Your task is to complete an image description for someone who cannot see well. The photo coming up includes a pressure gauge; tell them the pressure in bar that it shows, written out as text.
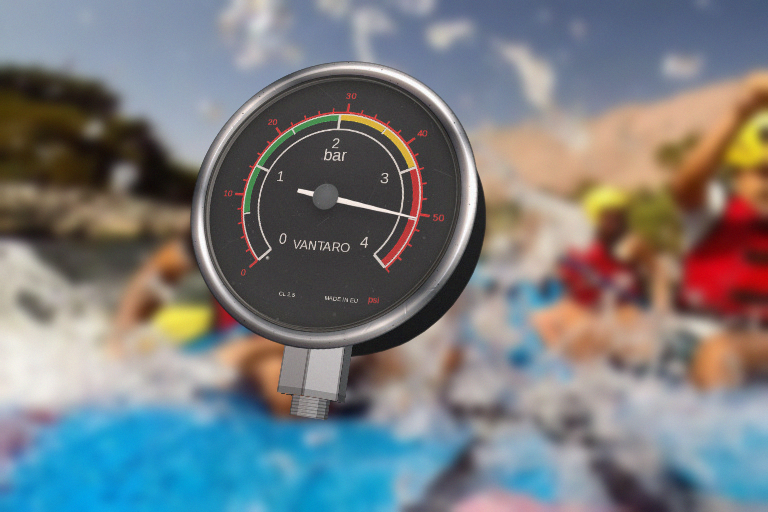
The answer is 3.5 bar
